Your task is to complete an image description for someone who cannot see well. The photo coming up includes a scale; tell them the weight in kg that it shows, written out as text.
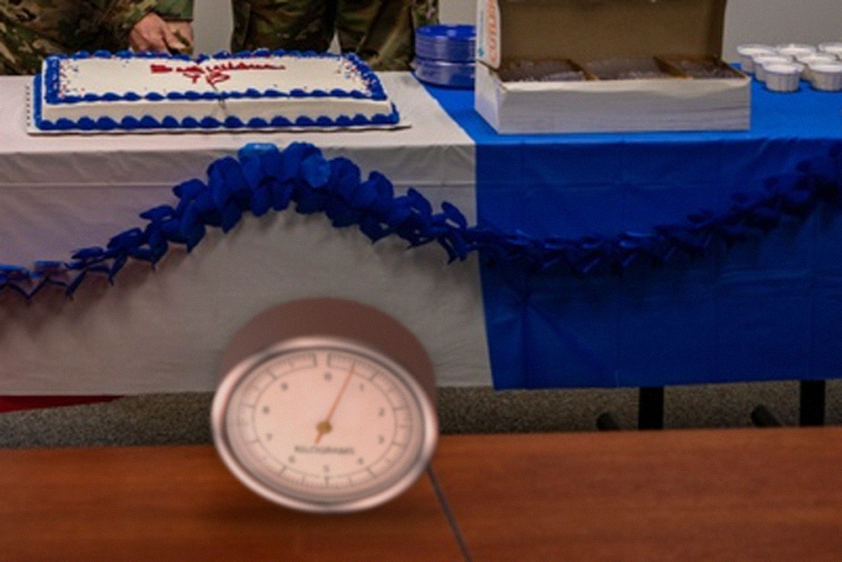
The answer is 0.5 kg
